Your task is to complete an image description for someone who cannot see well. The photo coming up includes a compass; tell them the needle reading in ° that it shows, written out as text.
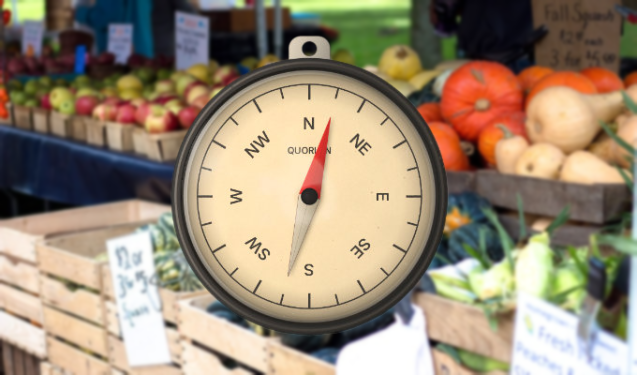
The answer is 15 °
